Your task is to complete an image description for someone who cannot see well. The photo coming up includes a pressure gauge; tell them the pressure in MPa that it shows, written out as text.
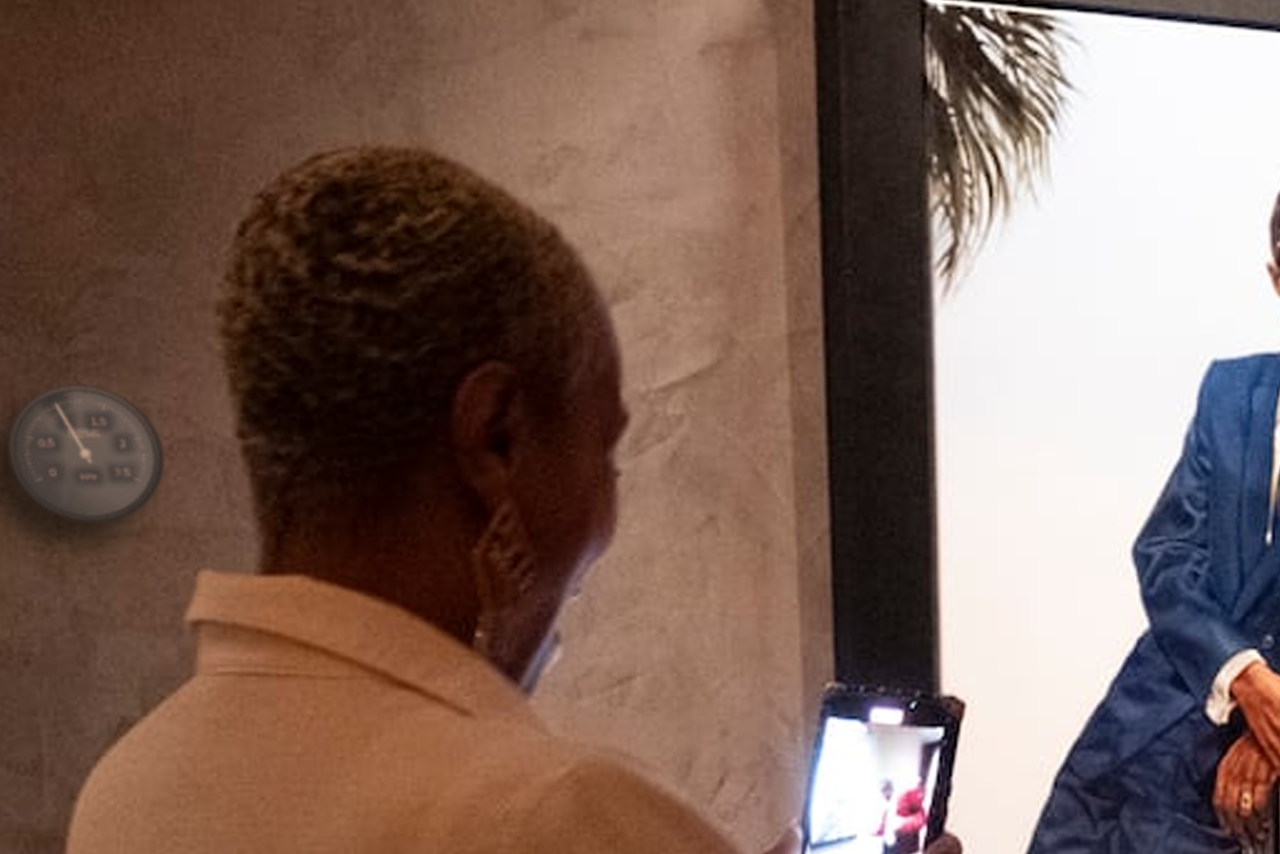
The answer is 1 MPa
